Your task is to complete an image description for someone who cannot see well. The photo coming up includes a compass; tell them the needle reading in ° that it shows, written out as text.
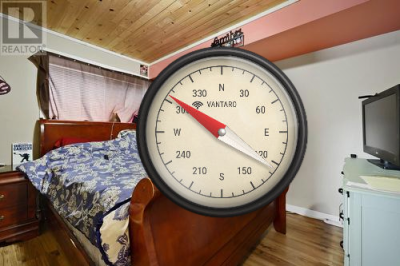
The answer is 305 °
